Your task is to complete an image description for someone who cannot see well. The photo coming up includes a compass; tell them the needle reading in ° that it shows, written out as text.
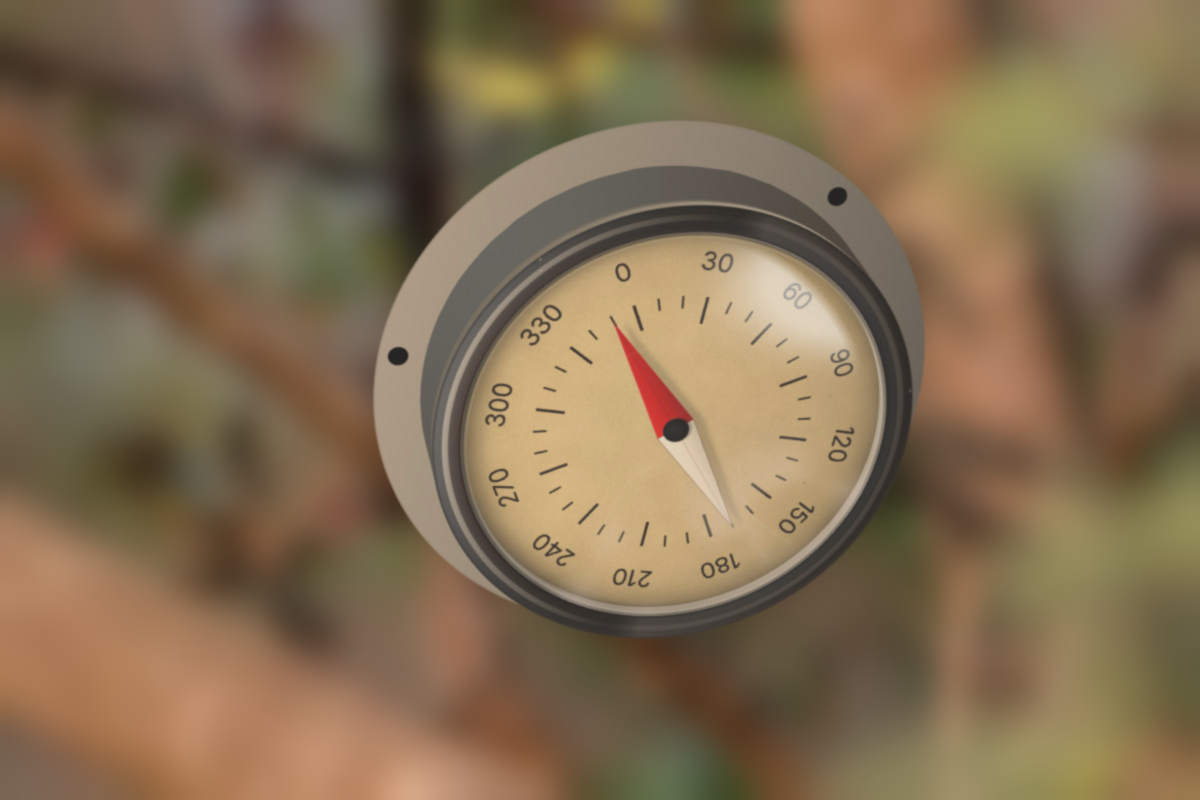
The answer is 350 °
